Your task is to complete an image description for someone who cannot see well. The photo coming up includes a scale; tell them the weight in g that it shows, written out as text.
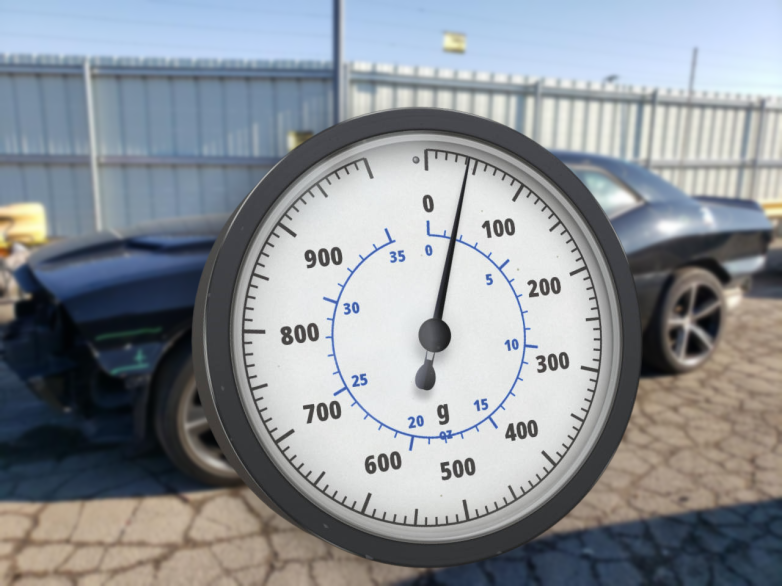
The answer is 40 g
